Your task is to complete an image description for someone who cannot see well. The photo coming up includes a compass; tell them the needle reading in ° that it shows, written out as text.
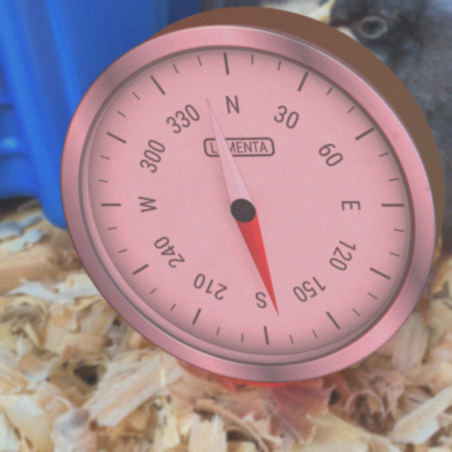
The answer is 170 °
